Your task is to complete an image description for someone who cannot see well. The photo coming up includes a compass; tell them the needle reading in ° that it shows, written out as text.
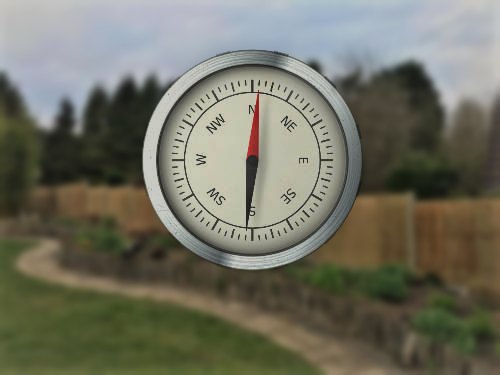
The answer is 5 °
